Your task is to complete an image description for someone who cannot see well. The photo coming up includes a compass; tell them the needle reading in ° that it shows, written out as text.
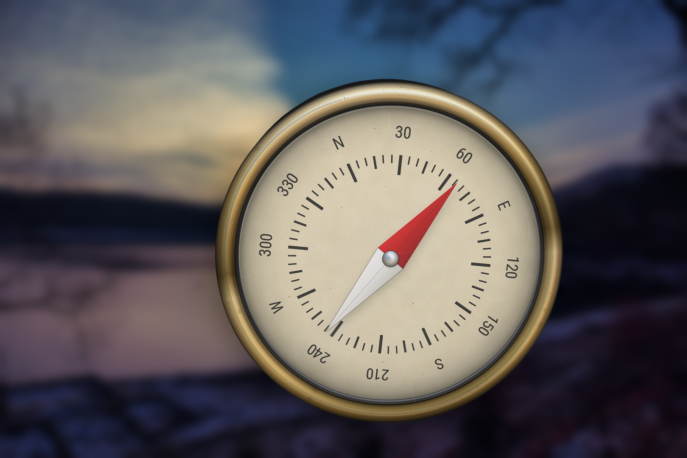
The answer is 65 °
